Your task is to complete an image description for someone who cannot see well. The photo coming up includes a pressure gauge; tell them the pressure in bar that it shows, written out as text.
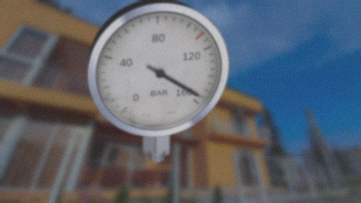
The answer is 155 bar
